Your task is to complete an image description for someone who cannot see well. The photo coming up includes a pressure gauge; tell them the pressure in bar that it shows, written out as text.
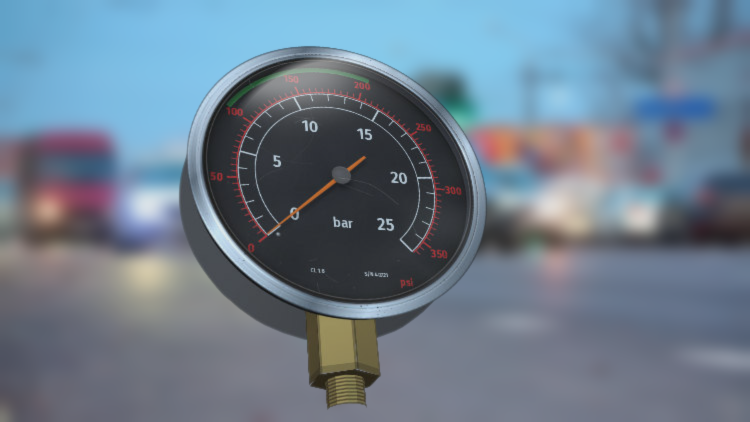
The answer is 0 bar
